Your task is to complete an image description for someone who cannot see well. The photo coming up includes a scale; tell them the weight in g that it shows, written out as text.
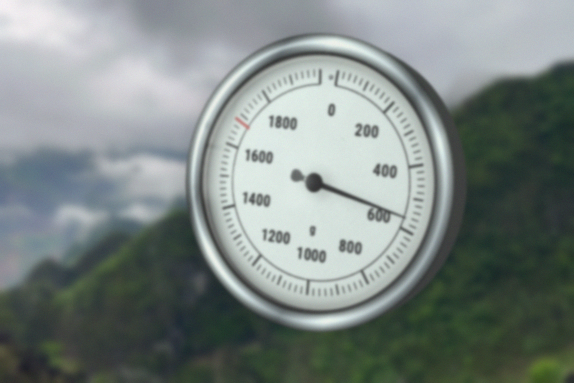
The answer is 560 g
